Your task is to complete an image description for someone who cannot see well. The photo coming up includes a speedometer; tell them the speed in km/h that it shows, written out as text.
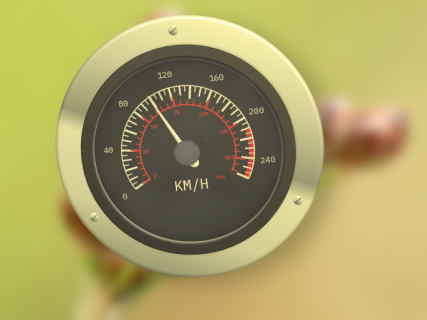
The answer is 100 km/h
